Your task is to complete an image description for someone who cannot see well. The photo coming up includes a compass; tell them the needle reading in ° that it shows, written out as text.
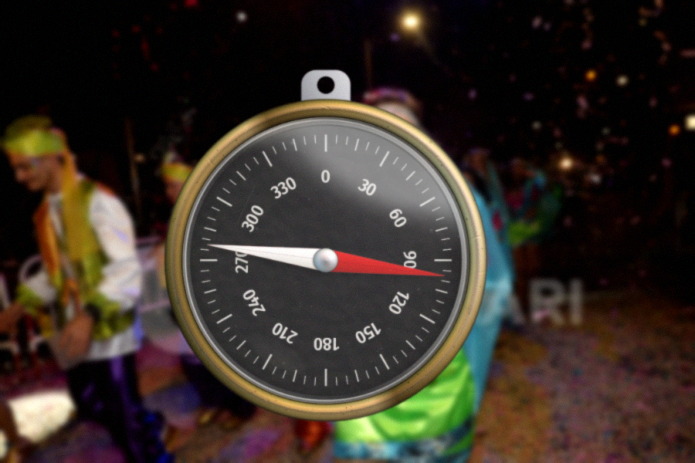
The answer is 97.5 °
